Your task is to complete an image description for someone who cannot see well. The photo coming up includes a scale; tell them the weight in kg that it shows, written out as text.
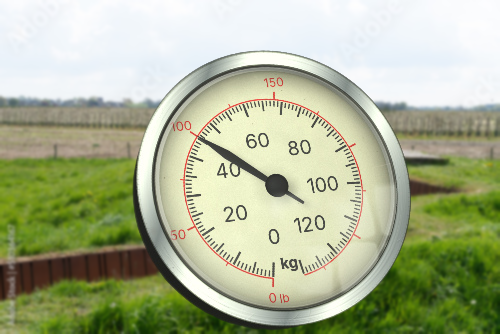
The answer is 45 kg
